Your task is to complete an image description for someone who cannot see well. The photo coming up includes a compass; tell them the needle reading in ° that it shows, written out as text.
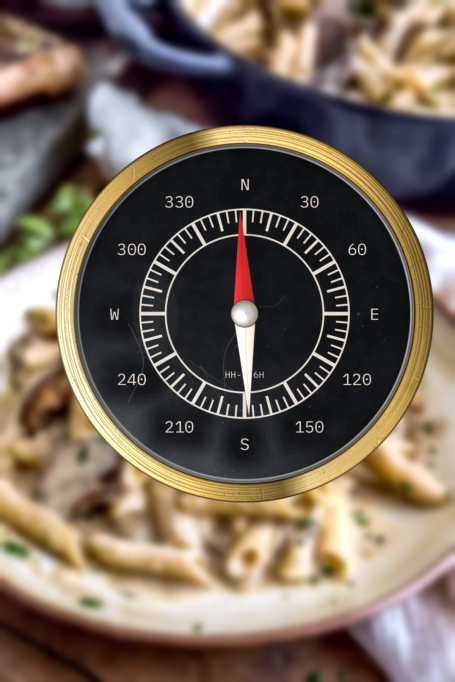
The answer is 357.5 °
